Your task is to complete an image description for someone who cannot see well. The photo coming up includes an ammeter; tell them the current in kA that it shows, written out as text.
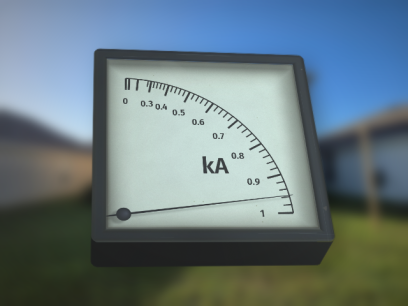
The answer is 0.96 kA
